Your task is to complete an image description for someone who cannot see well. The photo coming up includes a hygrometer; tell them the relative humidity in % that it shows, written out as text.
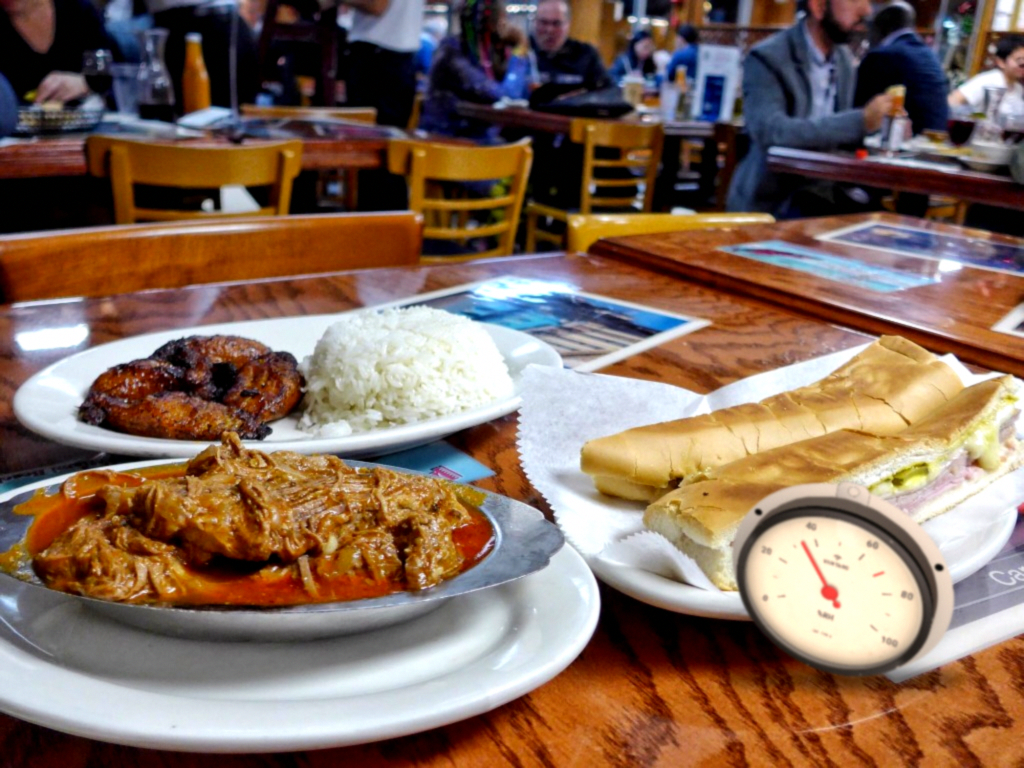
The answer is 35 %
